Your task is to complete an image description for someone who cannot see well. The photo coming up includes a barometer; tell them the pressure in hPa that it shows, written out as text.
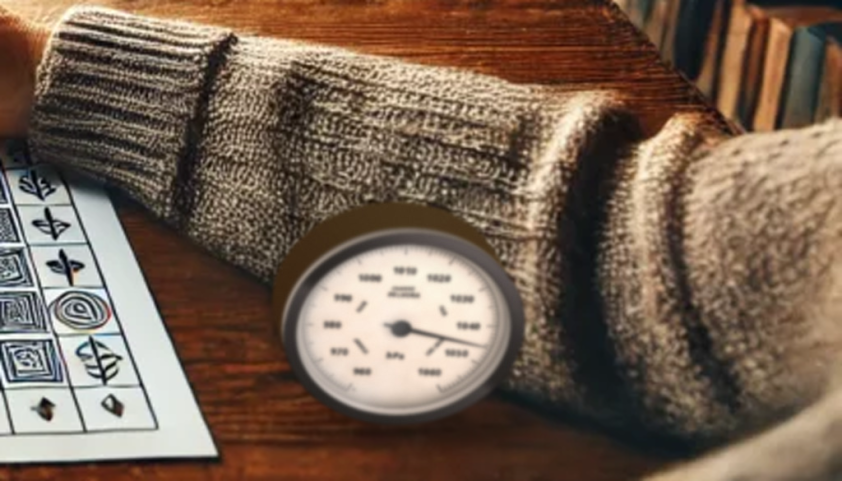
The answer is 1045 hPa
